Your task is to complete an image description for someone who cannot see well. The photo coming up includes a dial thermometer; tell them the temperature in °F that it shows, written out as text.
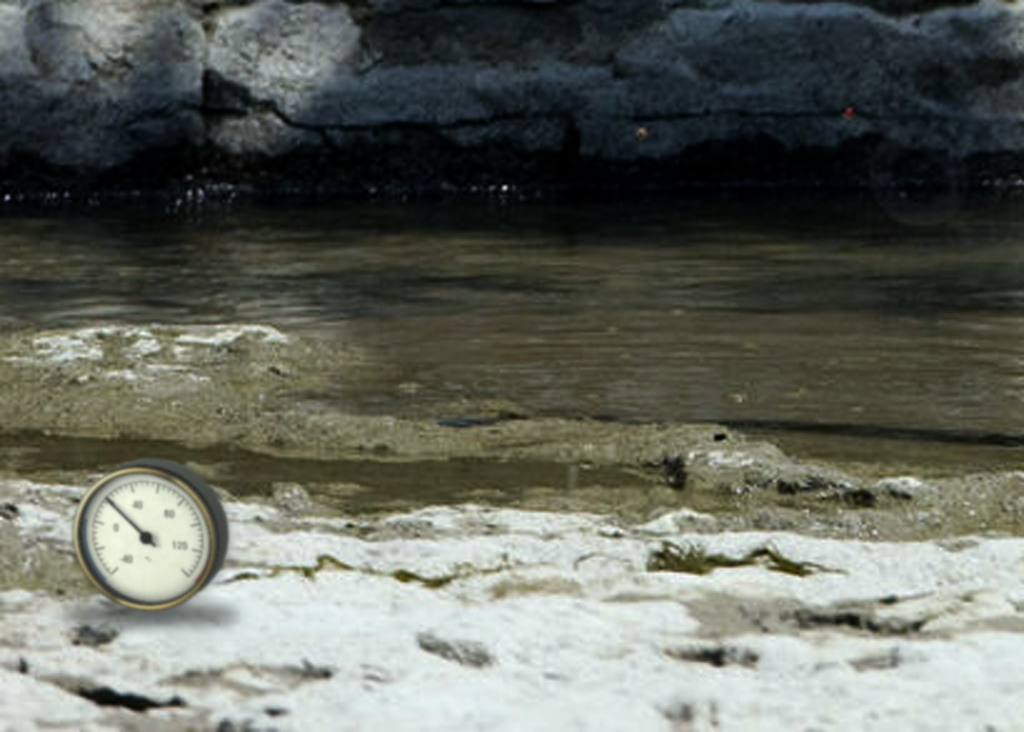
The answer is 20 °F
